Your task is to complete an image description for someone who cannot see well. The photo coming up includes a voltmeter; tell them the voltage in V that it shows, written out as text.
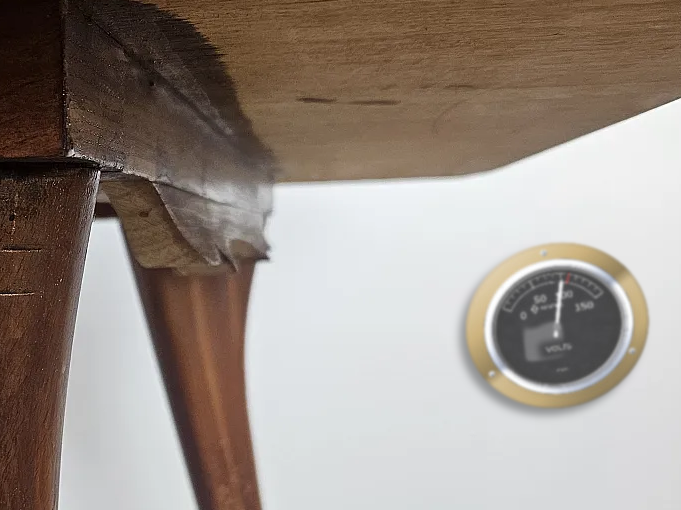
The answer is 90 V
